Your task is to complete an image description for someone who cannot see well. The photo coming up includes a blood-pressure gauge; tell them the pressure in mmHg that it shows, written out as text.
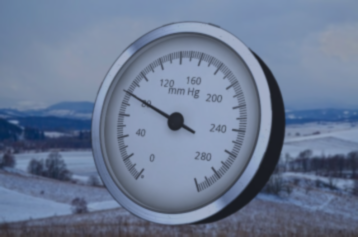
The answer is 80 mmHg
